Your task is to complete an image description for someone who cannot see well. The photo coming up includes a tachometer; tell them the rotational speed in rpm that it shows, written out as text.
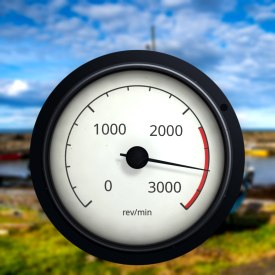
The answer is 2600 rpm
